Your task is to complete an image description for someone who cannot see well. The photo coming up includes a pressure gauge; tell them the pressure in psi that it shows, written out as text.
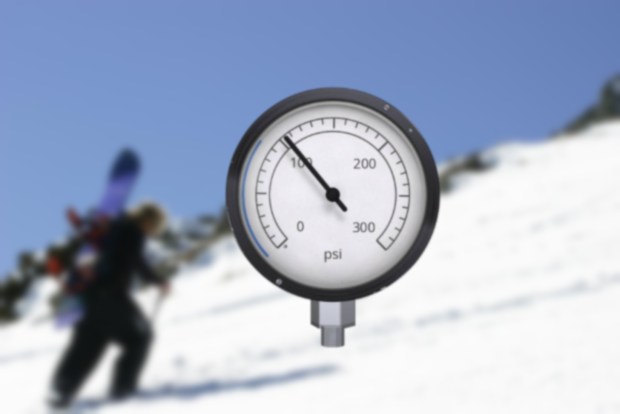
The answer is 105 psi
